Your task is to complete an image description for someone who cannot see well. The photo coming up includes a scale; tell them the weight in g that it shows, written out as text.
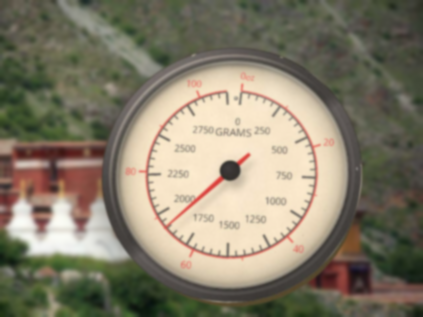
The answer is 1900 g
